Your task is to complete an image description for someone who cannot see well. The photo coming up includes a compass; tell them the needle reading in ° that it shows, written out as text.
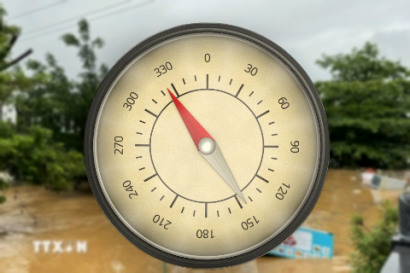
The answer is 325 °
